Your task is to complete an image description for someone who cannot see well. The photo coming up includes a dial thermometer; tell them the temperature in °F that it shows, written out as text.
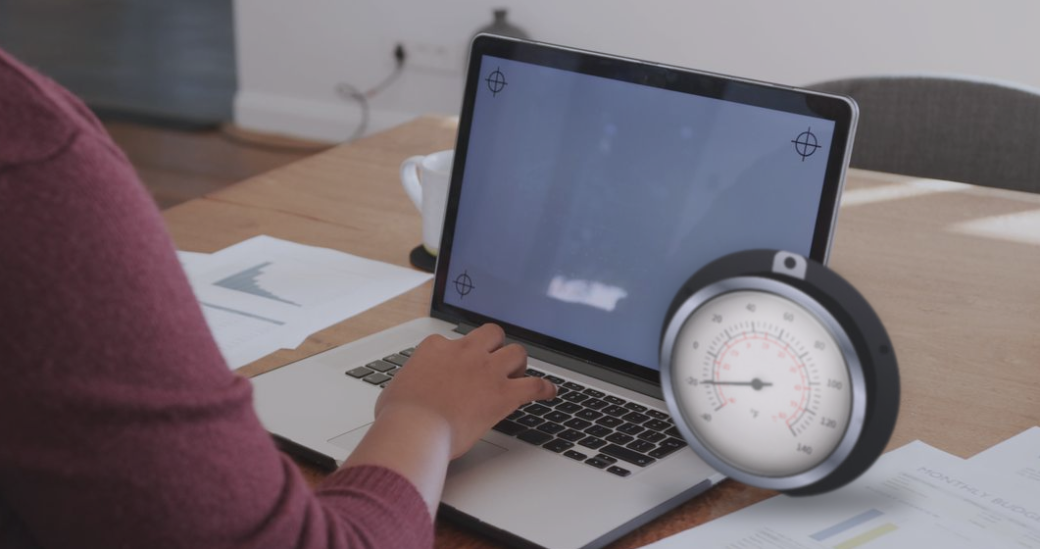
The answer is -20 °F
